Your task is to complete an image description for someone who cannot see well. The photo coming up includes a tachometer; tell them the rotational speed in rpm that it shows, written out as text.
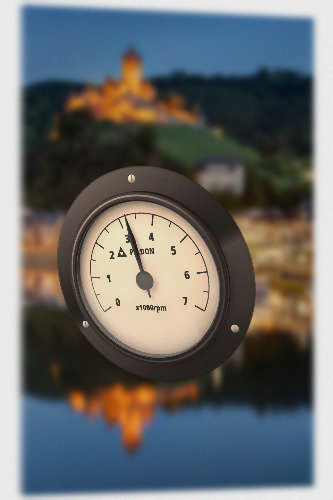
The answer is 3250 rpm
